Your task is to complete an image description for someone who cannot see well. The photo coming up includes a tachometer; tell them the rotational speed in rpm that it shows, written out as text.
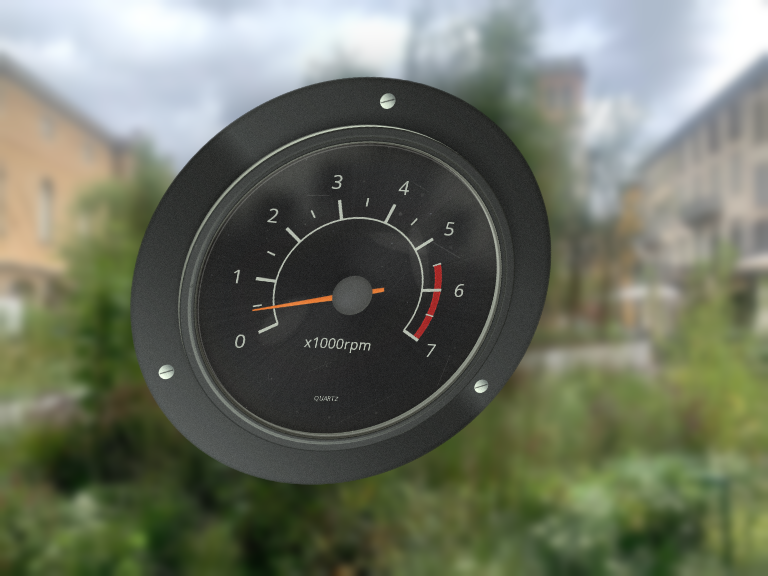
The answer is 500 rpm
